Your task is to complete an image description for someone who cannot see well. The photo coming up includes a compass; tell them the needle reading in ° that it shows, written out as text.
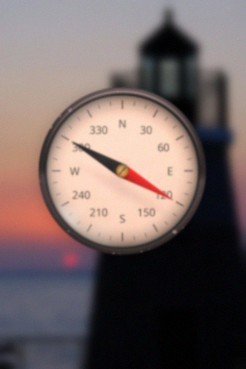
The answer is 120 °
